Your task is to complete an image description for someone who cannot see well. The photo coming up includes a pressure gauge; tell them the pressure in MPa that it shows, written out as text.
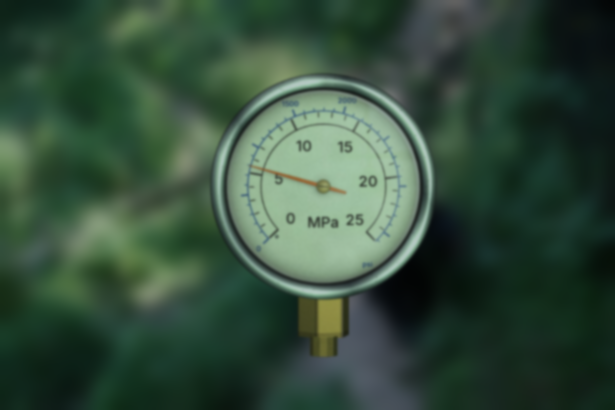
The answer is 5.5 MPa
